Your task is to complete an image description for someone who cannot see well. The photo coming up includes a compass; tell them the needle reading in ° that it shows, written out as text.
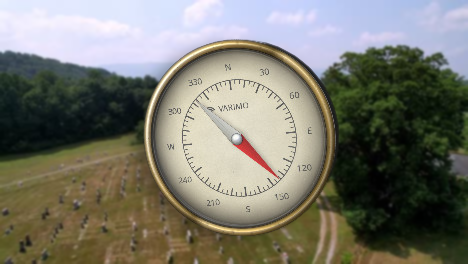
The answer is 140 °
